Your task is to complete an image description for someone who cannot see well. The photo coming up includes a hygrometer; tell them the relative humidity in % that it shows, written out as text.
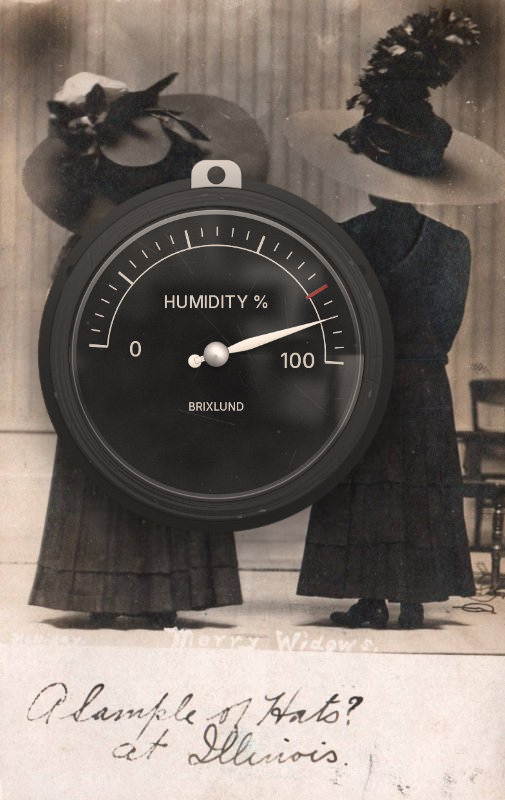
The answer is 88 %
